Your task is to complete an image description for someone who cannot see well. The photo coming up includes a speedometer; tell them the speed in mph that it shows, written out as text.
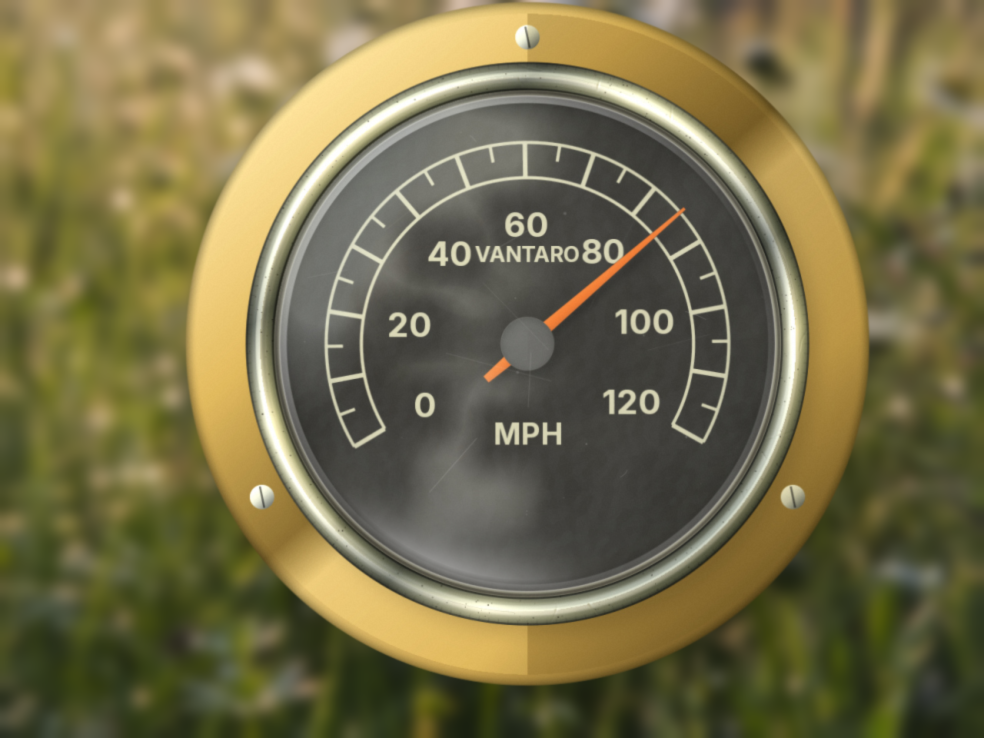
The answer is 85 mph
